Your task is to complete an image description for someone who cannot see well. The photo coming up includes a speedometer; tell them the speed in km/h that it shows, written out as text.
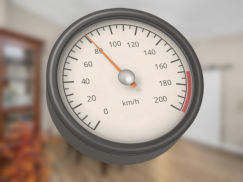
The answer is 80 km/h
